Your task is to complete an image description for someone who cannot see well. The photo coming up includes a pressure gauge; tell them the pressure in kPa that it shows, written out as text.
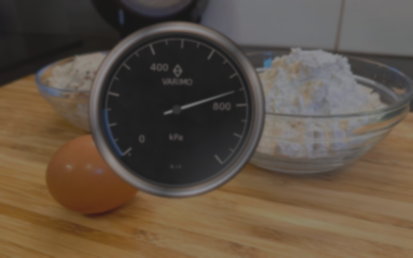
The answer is 750 kPa
